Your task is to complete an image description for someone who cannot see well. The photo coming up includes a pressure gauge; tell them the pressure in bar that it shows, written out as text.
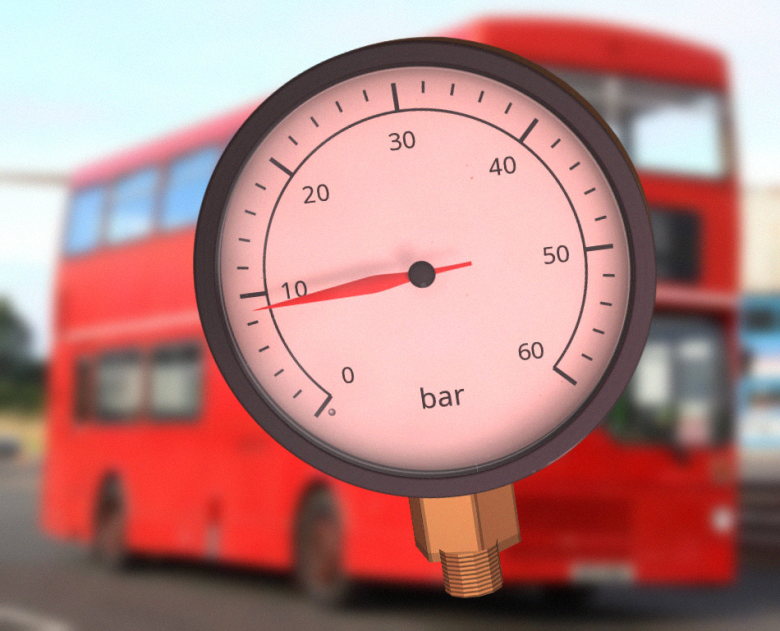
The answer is 9 bar
